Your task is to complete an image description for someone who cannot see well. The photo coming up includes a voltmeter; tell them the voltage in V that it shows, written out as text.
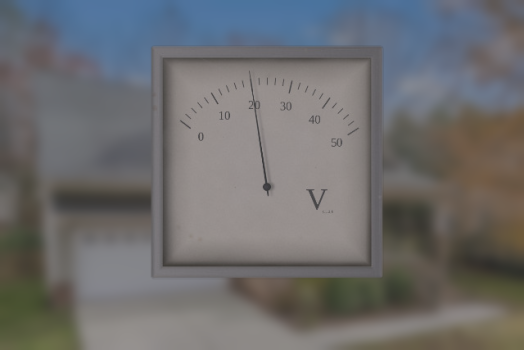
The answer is 20 V
